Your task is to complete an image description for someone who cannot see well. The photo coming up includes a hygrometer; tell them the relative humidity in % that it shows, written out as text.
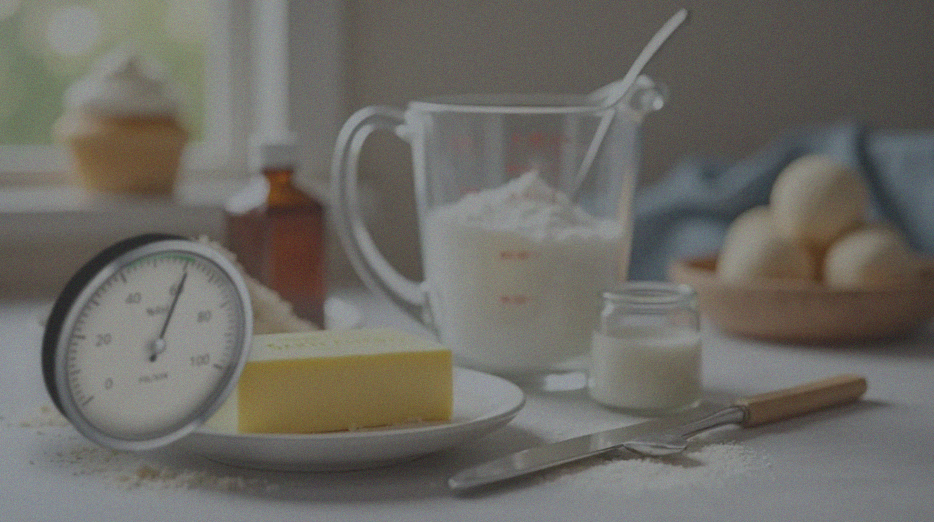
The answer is 60 %
